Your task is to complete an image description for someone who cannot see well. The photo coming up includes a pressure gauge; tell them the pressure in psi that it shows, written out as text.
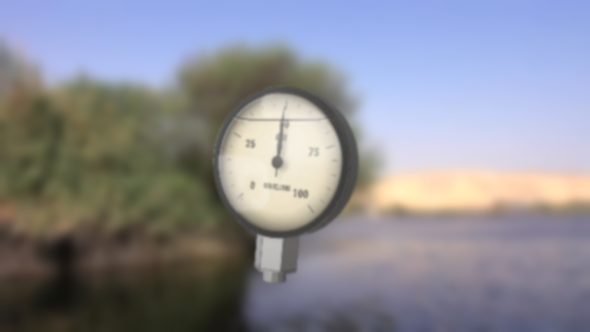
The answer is 50 psi
